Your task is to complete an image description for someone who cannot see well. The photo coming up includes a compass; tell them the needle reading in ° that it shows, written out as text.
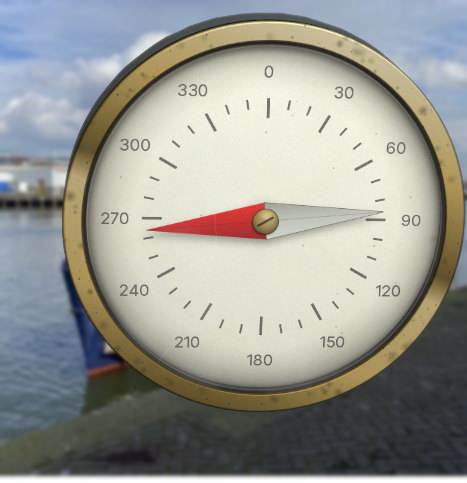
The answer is 265 °
